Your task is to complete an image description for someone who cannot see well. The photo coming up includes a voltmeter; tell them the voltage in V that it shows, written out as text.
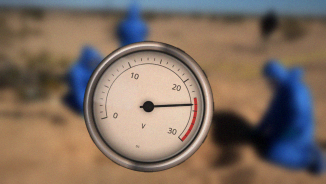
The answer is 24 V
